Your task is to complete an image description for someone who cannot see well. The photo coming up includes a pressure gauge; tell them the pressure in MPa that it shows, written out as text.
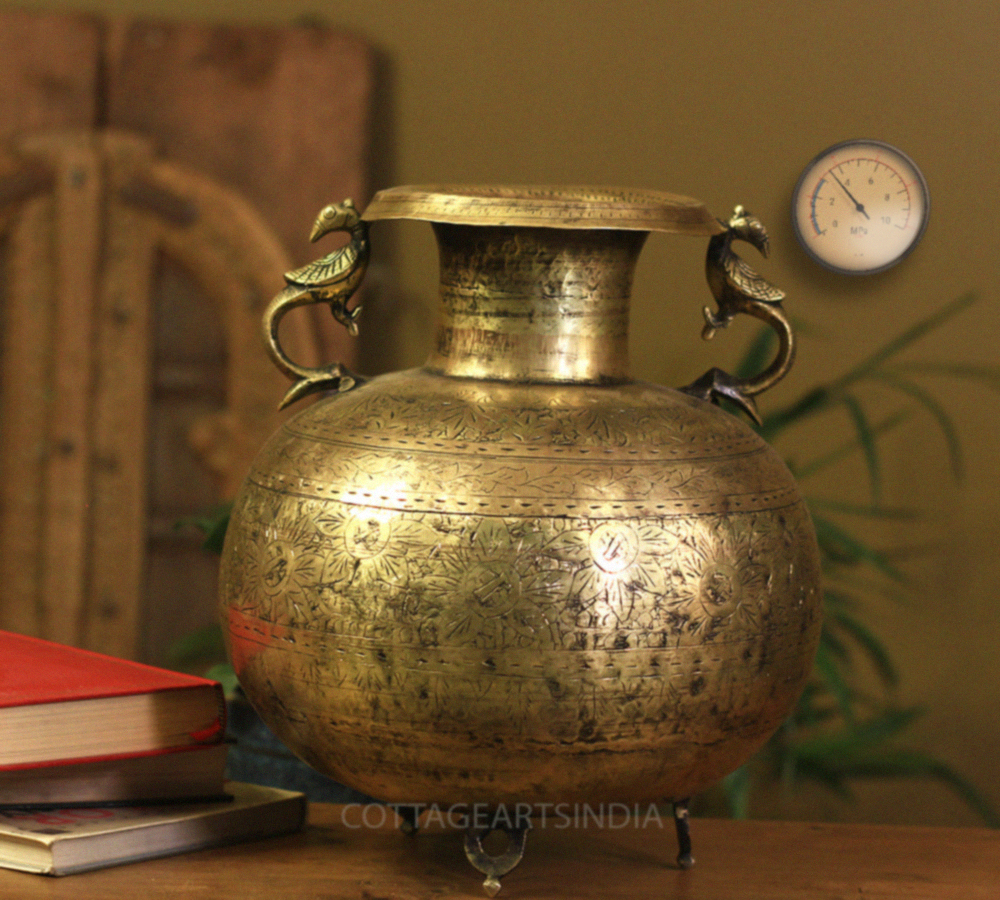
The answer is 3.5 MPa
